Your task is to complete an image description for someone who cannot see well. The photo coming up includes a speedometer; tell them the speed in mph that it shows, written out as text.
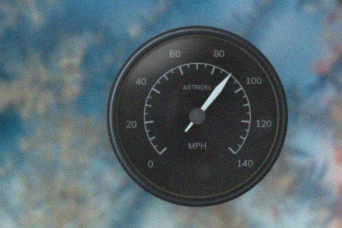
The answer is 90 mph
